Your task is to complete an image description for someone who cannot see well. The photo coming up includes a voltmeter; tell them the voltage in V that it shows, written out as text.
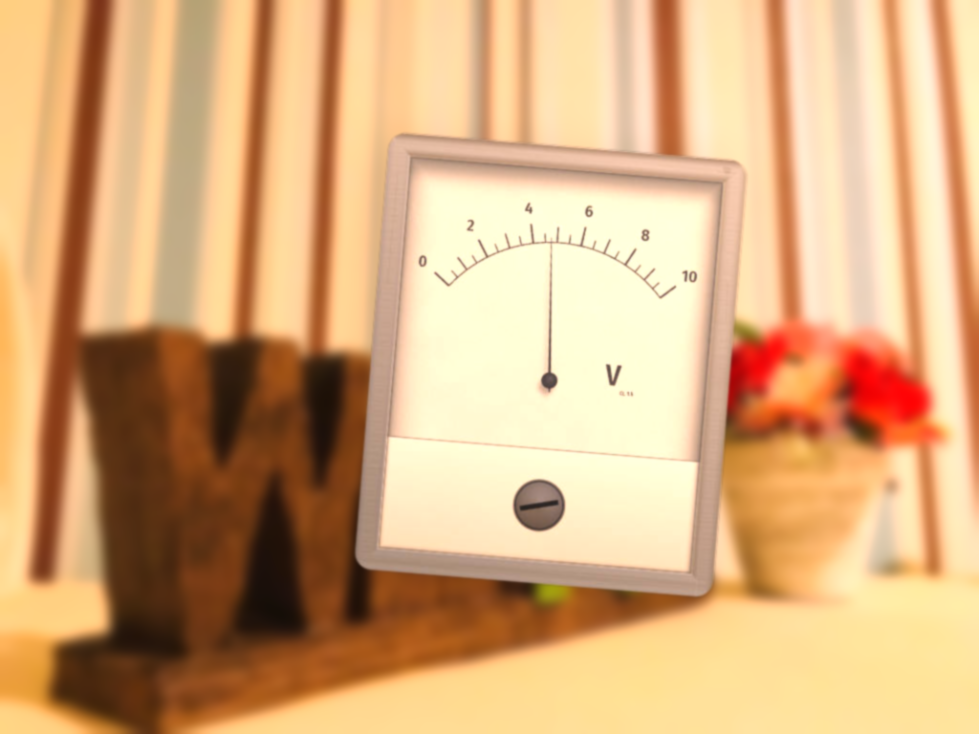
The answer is 4.75 V
